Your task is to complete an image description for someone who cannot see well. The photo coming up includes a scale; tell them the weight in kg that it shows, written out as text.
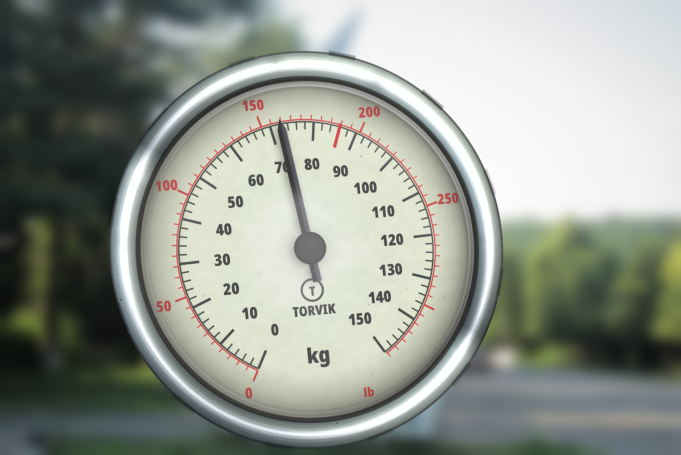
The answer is 72 kg
